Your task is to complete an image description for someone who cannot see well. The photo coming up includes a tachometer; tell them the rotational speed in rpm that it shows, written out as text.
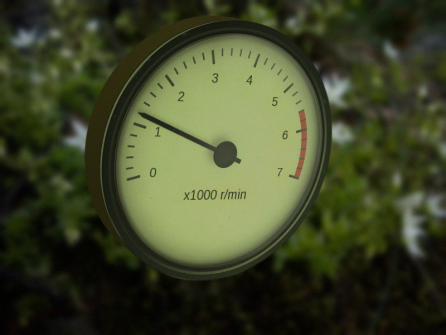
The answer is 1200 rpm
